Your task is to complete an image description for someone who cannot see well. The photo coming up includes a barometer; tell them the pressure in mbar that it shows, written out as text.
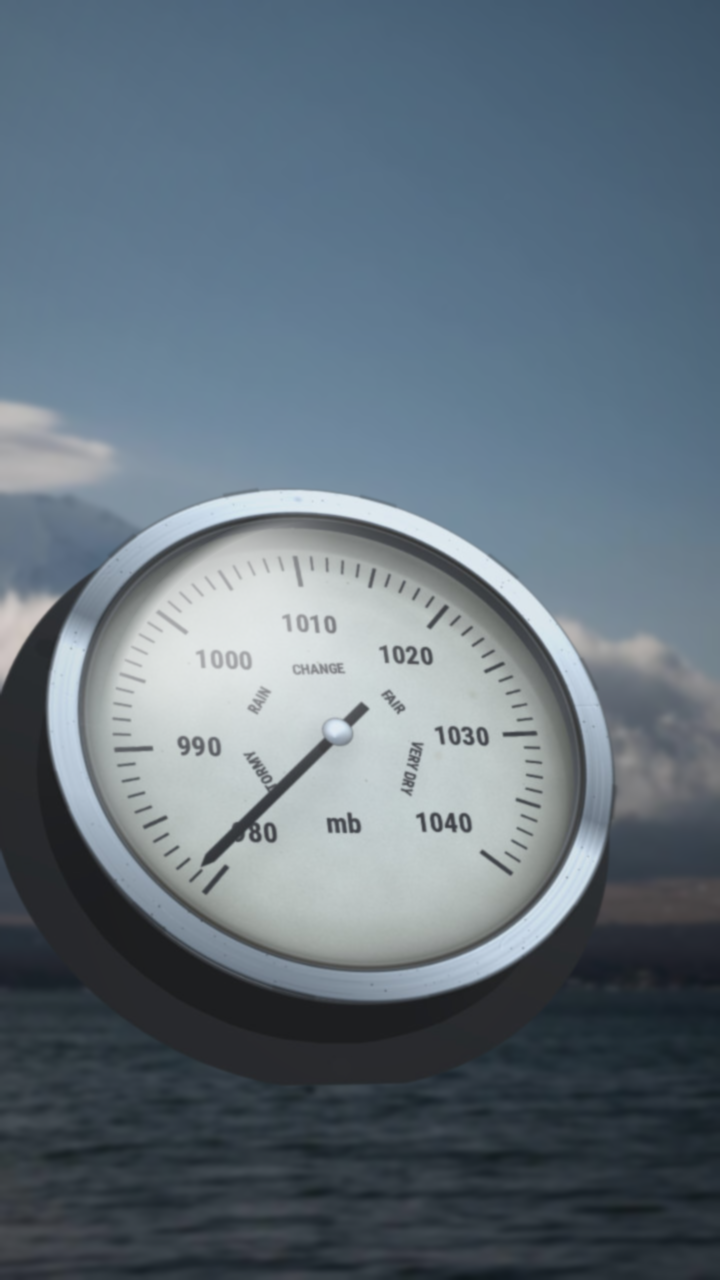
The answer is 981 mbar
